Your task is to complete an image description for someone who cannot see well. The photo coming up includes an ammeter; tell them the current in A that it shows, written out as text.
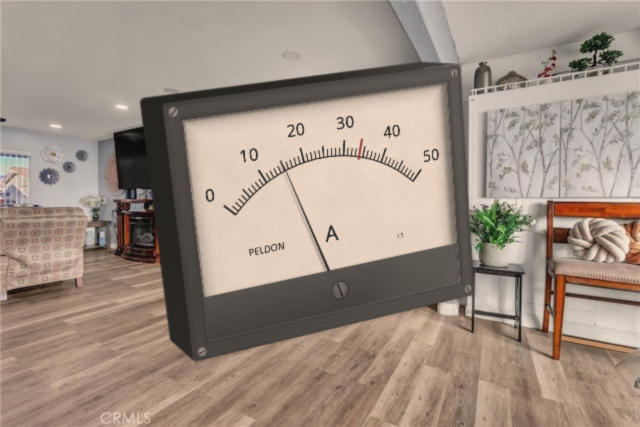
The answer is 15 A
